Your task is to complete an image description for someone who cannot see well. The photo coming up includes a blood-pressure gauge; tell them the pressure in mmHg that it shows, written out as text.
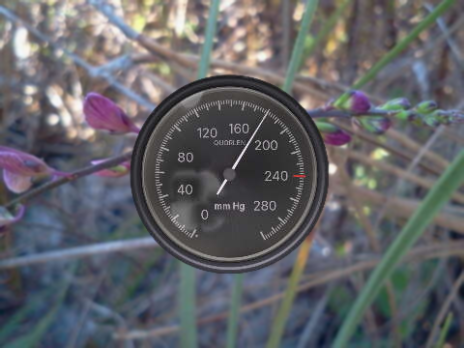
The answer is 180 mmHg
